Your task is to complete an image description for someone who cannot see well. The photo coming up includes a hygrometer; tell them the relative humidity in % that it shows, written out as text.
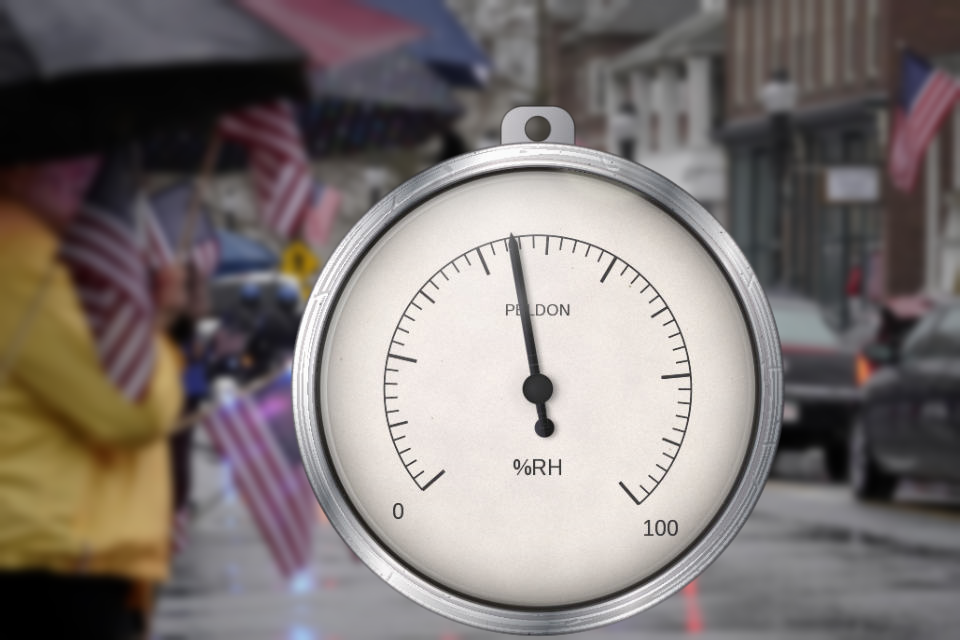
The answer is 45 %
